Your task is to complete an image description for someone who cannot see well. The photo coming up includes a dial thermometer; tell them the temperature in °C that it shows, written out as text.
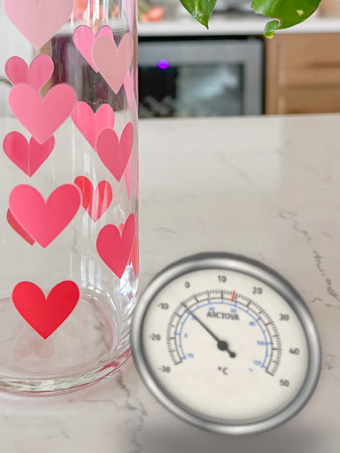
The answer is -5 °C
